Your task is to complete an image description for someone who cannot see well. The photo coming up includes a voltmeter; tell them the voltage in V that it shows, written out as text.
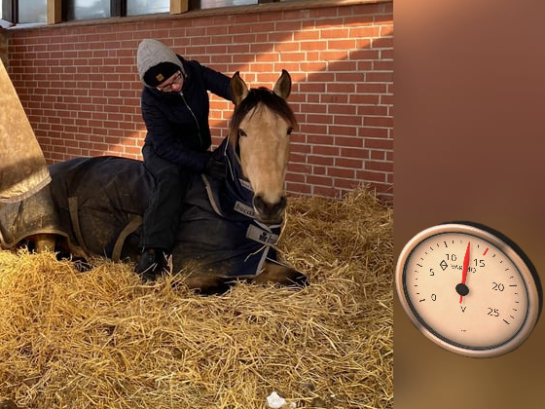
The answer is 13 V
